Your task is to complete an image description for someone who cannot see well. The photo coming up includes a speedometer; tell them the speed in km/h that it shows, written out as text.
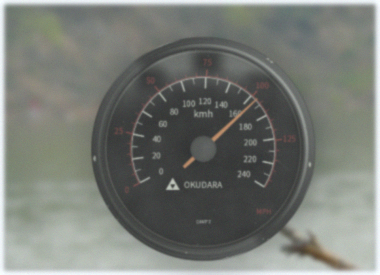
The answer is 165 km/h
